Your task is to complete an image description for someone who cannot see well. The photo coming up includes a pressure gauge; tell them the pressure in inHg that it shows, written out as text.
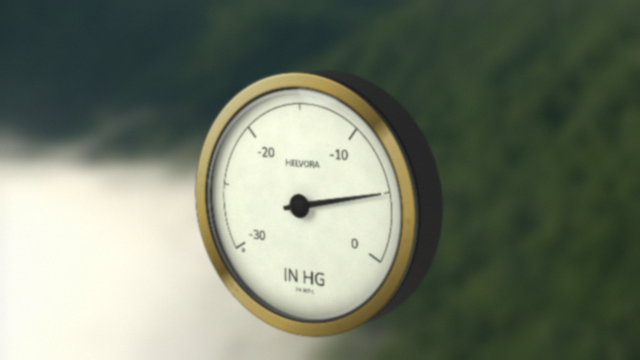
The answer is -5 inHg
